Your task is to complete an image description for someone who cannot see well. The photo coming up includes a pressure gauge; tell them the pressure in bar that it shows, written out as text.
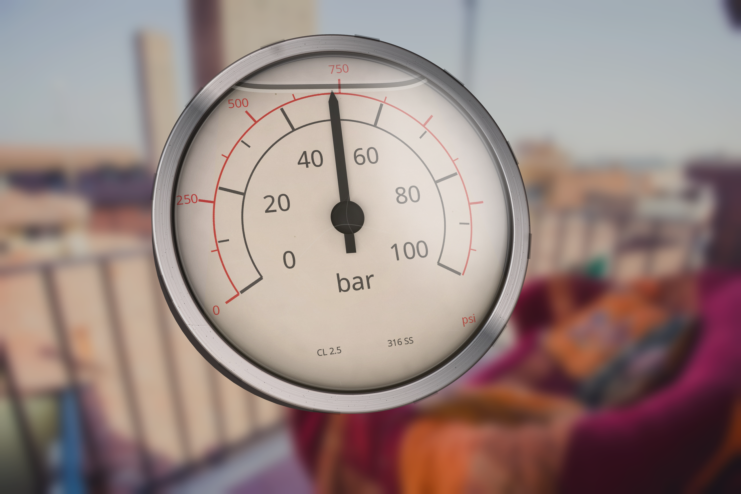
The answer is 50 bar
